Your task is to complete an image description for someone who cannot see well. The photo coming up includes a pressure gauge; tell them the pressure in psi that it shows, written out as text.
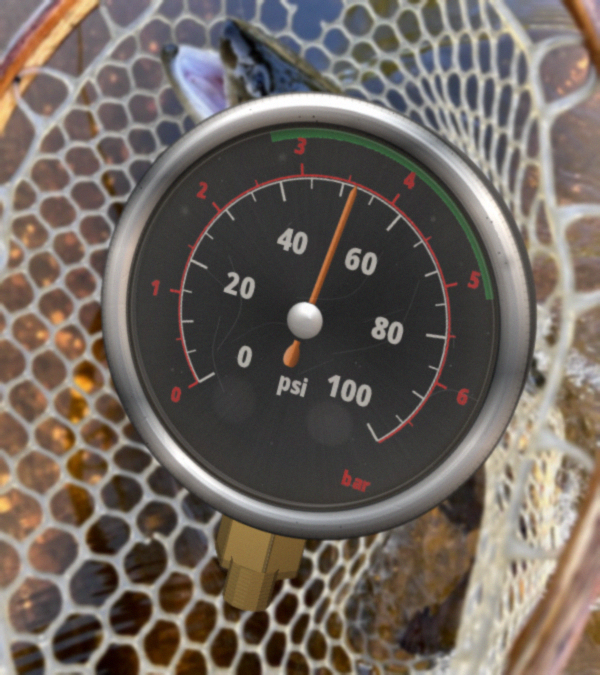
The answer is 52.5 psi
